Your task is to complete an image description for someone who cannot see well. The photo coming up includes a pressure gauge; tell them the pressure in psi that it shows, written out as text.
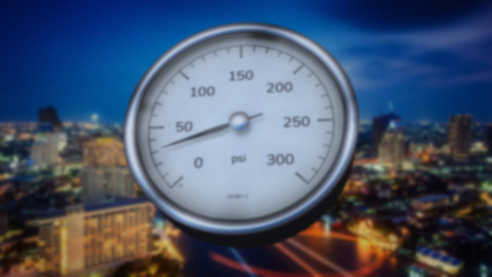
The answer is 30 psi
